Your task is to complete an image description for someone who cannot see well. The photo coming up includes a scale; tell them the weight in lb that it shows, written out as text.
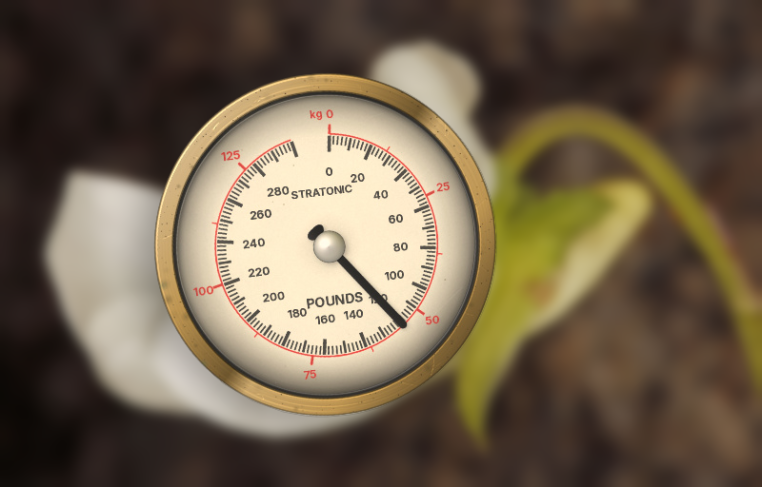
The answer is 120 lb
